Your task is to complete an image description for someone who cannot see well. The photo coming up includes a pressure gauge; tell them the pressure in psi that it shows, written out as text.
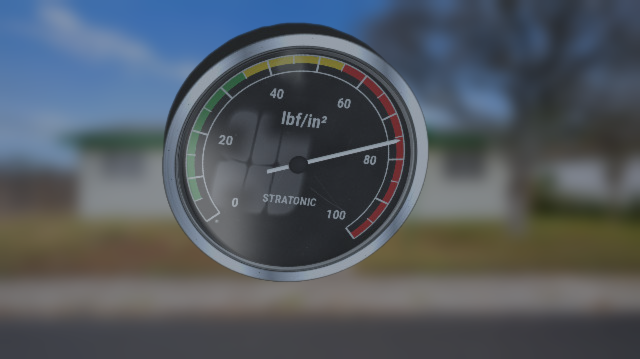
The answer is 75 psi
